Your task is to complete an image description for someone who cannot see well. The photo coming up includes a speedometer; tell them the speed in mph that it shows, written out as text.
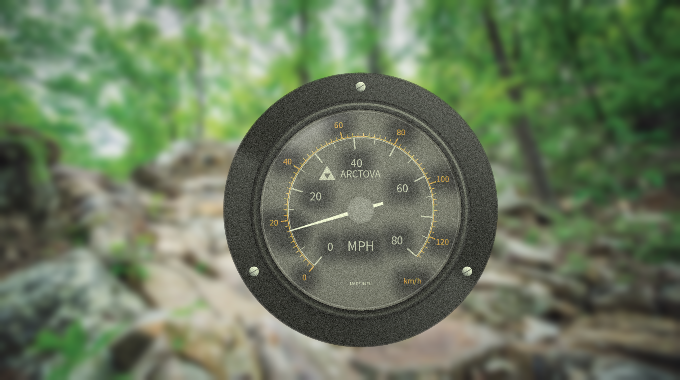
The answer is 10 mph
